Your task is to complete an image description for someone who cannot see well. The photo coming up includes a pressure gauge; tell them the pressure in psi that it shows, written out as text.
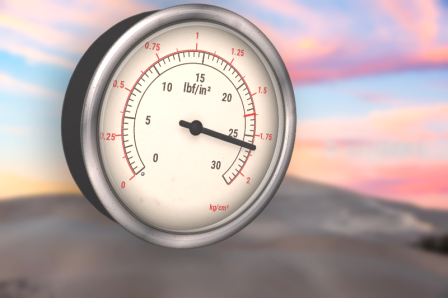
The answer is 26 psi
